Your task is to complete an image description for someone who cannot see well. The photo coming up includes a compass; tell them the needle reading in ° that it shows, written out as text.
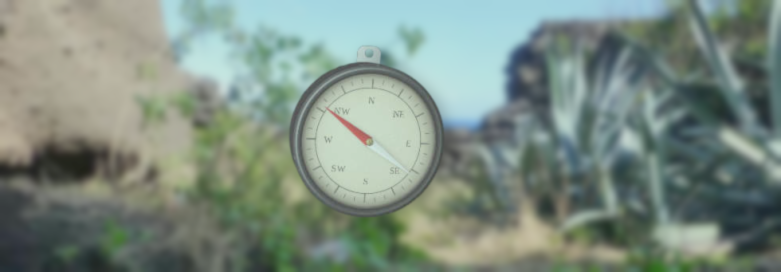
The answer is 305 °
